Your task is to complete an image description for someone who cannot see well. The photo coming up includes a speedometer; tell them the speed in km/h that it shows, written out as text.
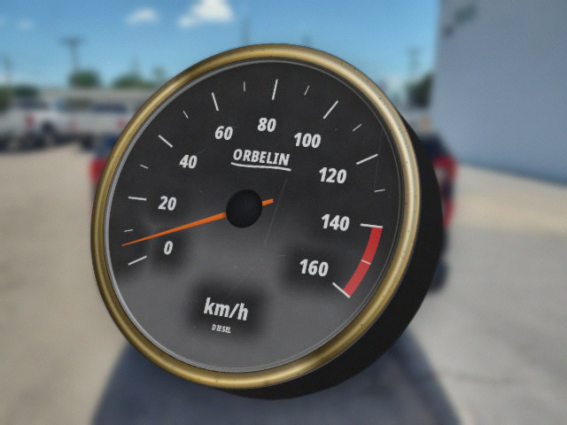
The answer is 5 km/h
